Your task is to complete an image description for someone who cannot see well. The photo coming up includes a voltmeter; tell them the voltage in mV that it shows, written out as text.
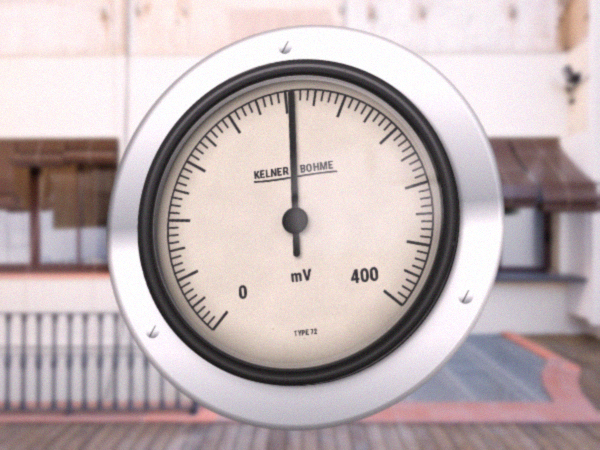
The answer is 205 mV
